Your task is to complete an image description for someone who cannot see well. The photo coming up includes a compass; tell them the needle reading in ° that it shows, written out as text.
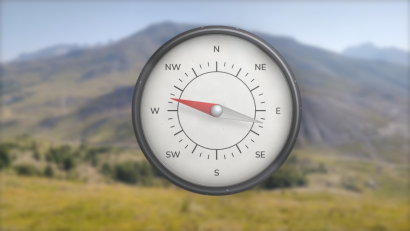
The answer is 285 °
